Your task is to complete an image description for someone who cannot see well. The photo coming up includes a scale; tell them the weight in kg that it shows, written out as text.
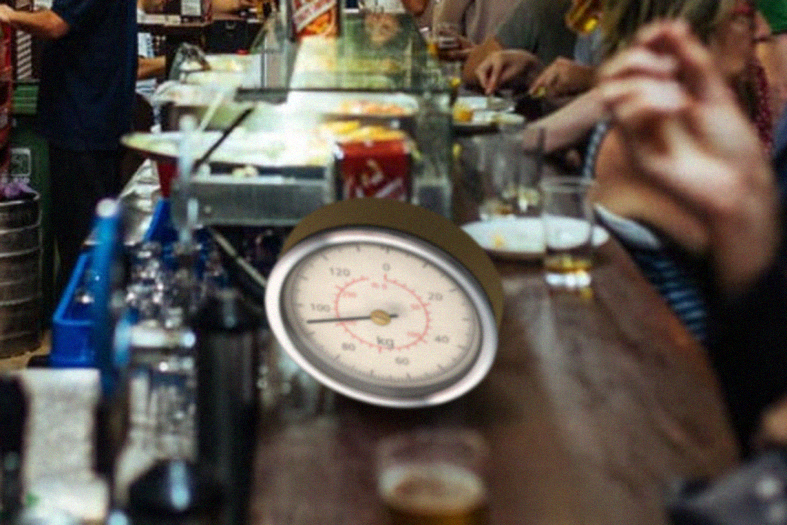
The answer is 95 kg
